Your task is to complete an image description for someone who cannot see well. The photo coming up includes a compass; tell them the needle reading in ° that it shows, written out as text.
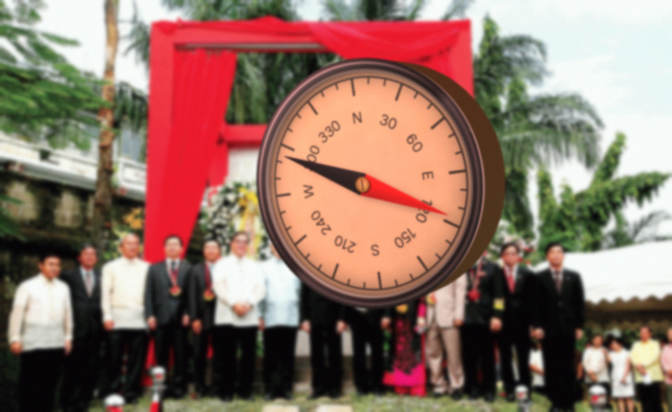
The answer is 115 °
